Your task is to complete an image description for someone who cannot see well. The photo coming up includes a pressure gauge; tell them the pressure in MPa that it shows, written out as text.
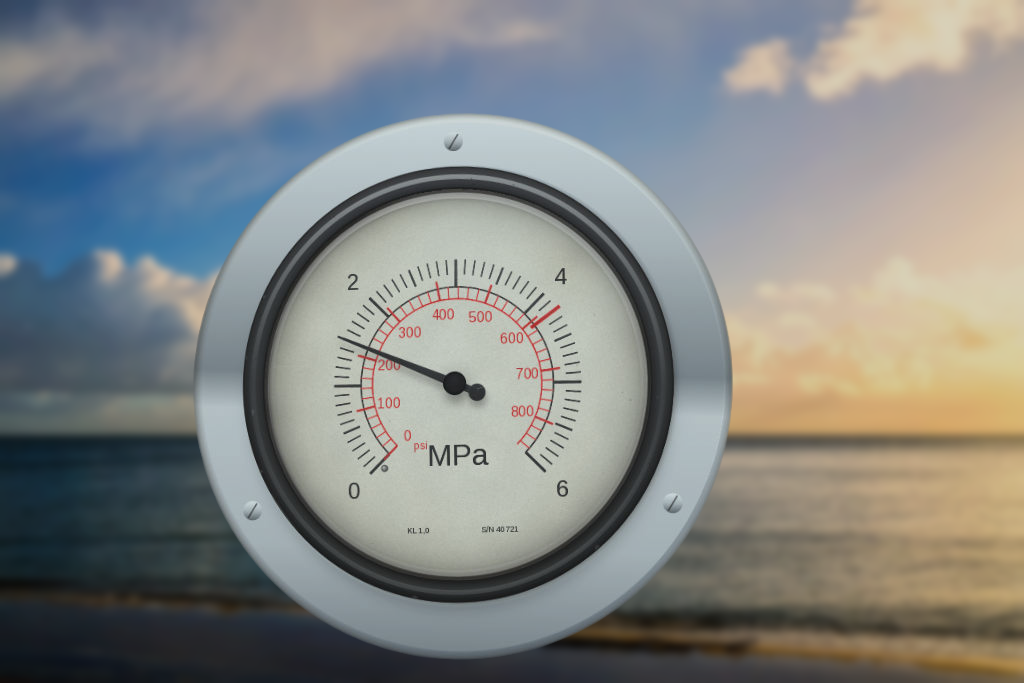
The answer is 1.5 MPa
